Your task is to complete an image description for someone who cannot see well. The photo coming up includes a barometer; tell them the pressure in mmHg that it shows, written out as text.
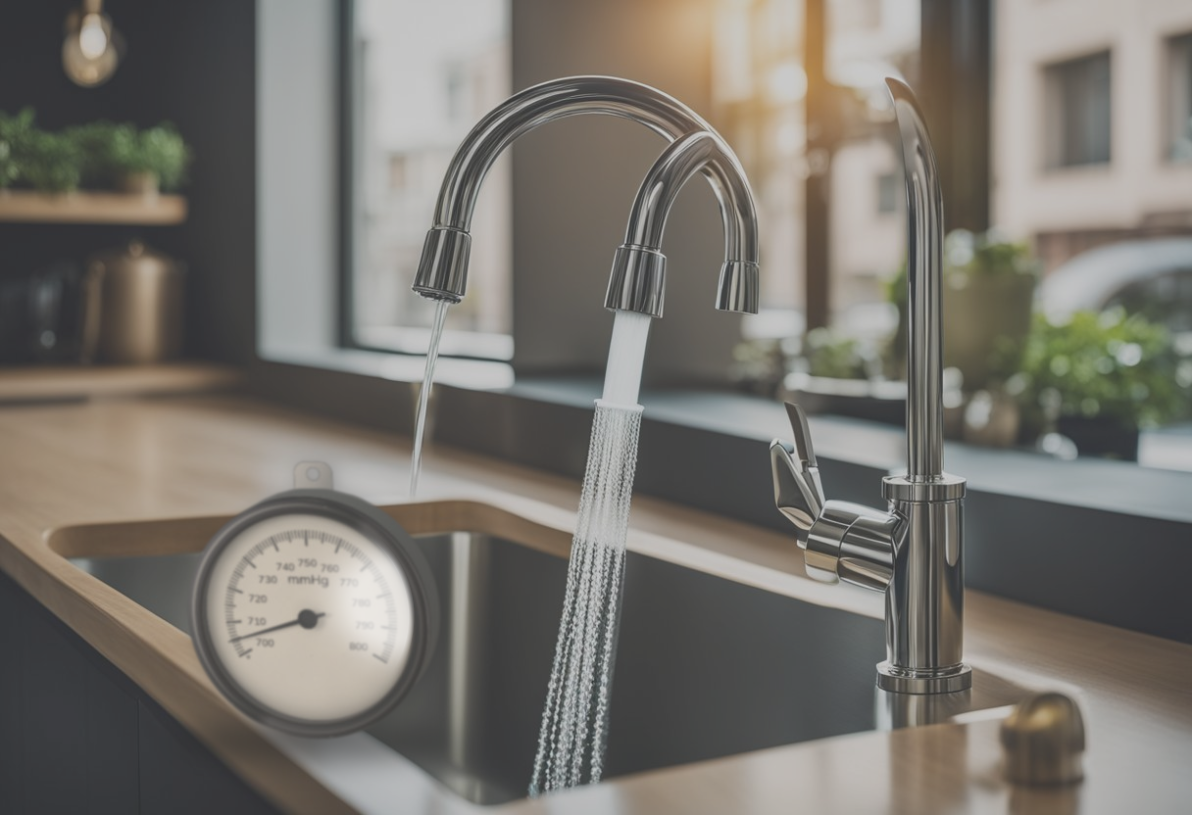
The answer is 705 mmHg
